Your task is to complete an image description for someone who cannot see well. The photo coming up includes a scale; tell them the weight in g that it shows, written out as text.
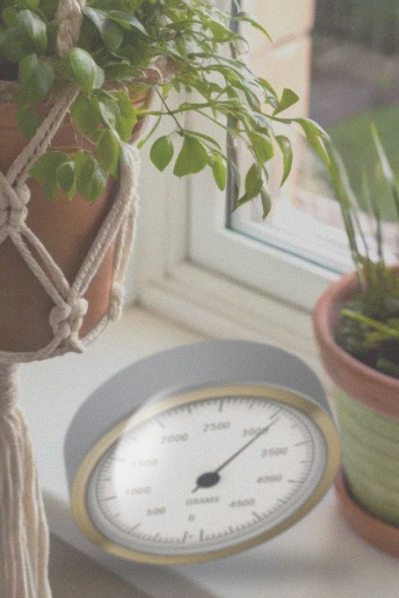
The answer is 3000 g
